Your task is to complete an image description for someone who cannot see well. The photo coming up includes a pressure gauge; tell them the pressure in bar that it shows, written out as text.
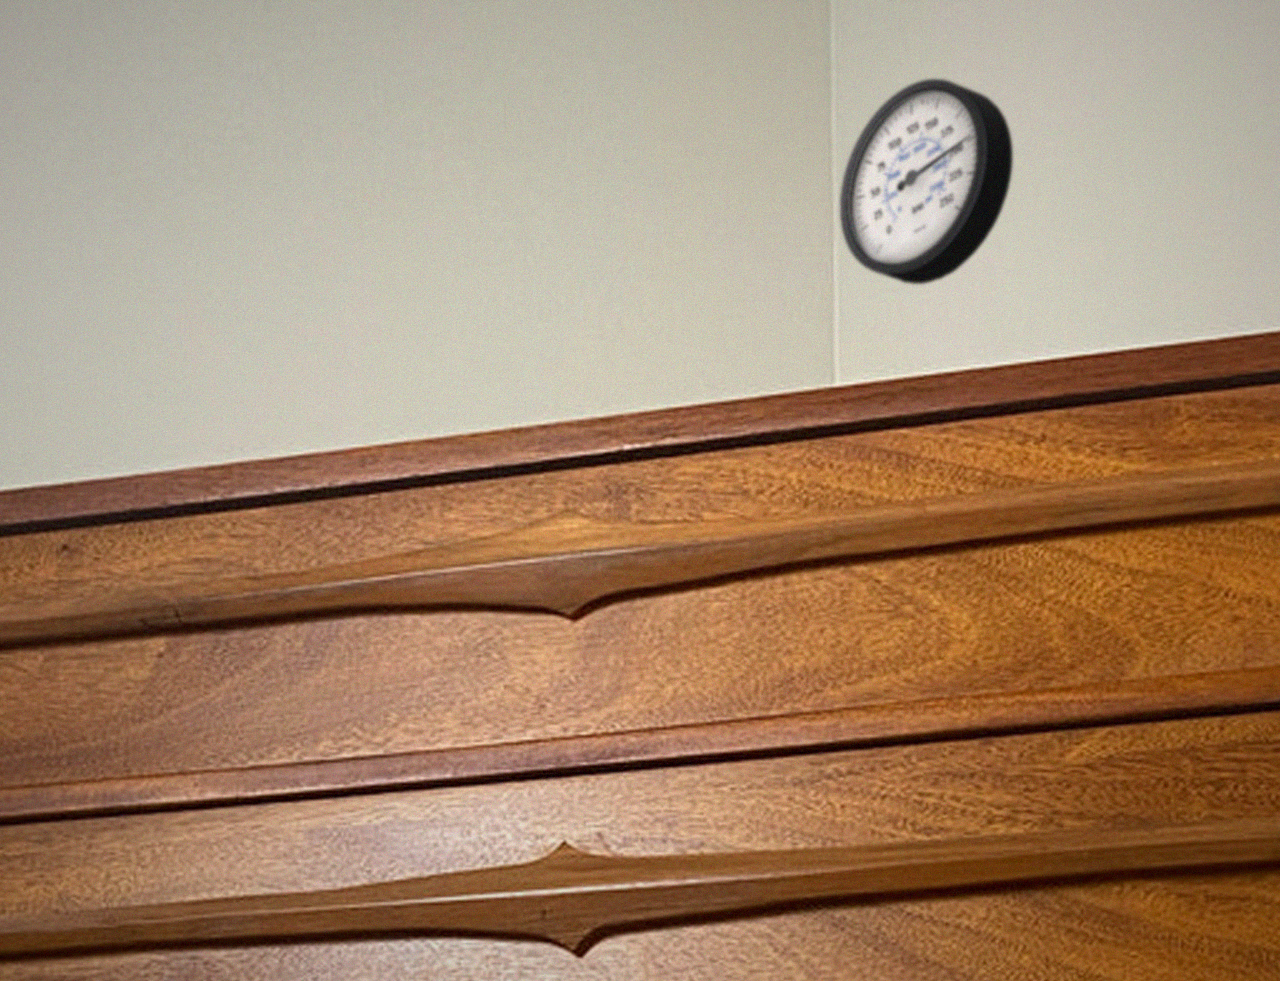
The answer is 200 bar
